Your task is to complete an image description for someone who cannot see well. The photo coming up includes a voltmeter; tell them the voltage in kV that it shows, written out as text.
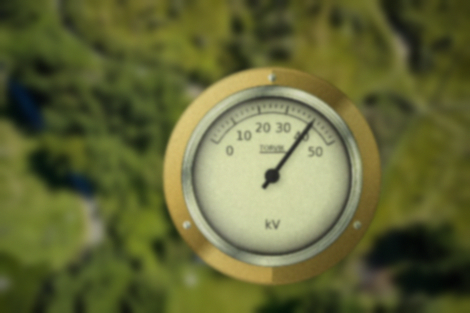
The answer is 40 kV
